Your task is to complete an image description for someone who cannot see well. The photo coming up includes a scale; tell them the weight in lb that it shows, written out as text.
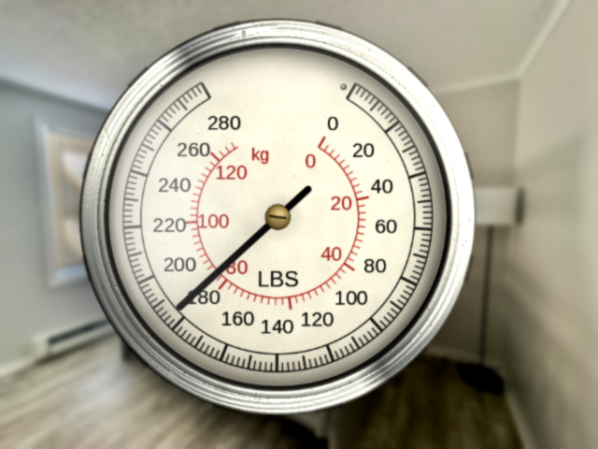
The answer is 184 lb
